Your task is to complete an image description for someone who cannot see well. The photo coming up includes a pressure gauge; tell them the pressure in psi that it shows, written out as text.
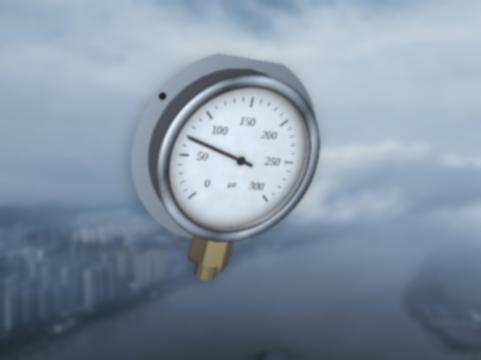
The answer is 70 psi
